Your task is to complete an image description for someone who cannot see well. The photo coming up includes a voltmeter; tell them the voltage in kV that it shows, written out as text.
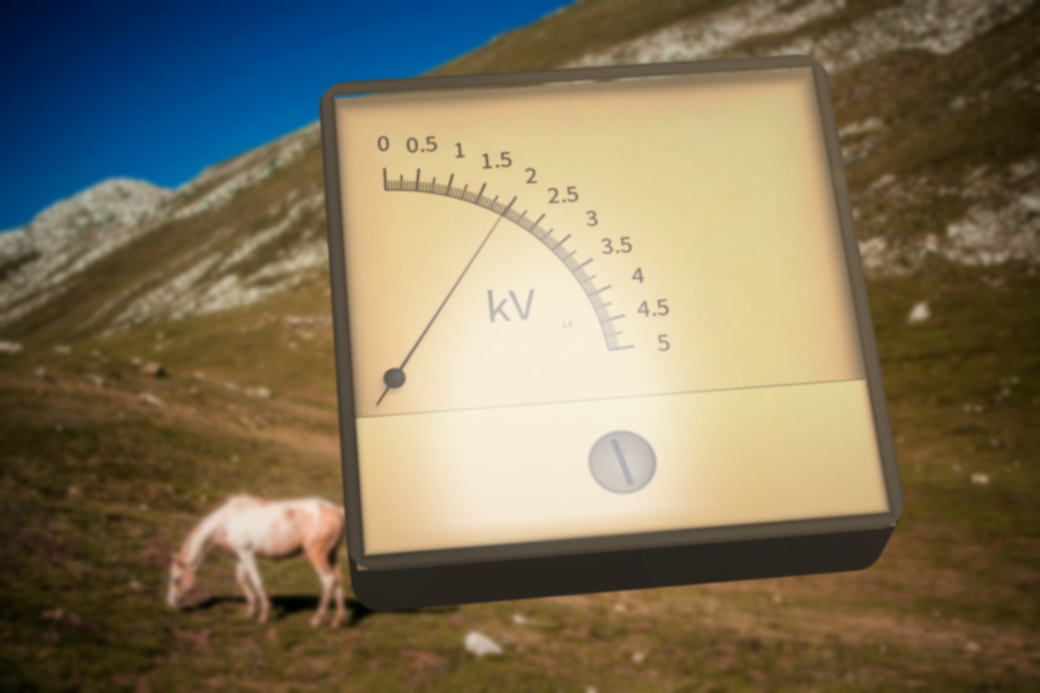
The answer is 2 kV
